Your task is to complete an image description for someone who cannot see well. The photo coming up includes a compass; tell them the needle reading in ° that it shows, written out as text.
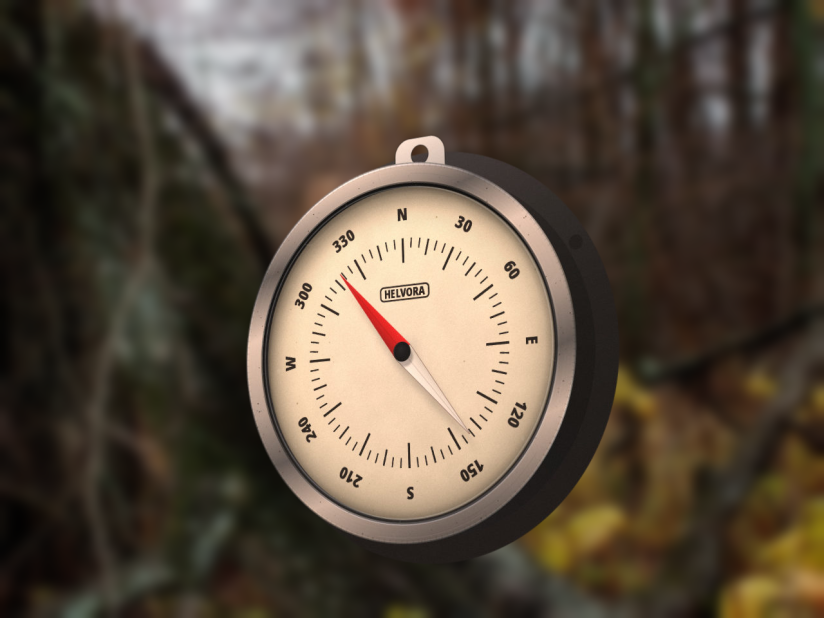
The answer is 320 °
